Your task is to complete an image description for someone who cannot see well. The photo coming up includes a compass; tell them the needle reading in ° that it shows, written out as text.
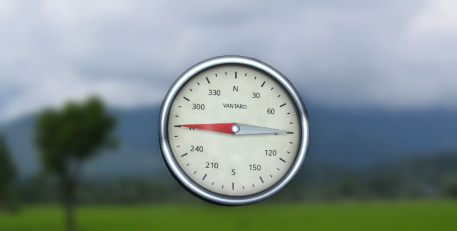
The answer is 270 °
